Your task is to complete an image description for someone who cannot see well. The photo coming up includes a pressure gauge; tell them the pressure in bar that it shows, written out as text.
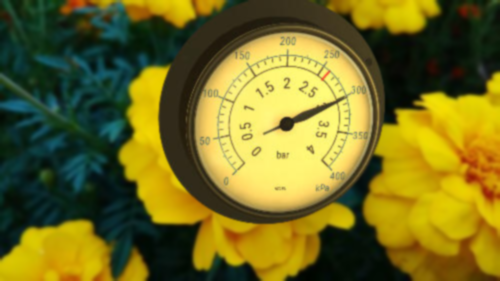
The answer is 3 bar
